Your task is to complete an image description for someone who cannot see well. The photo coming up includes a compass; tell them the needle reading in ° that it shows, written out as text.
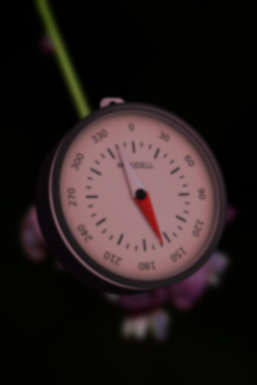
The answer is 160 °
